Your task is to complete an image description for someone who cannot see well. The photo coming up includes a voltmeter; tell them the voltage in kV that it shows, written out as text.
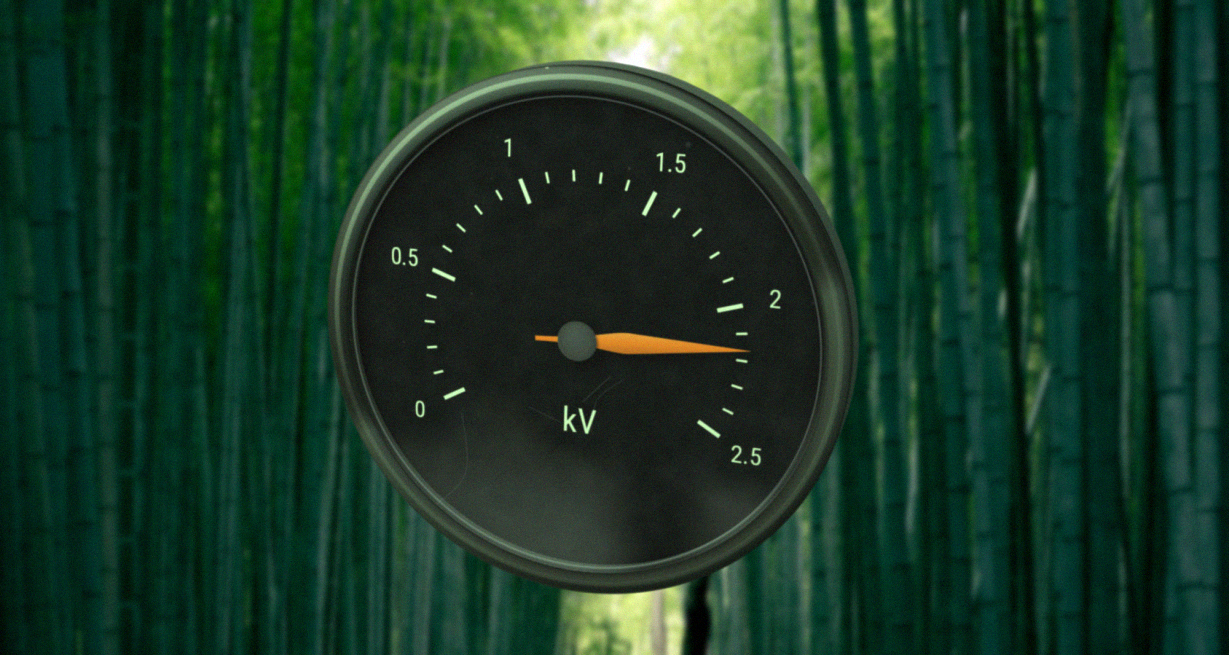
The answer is 2.15 kV
